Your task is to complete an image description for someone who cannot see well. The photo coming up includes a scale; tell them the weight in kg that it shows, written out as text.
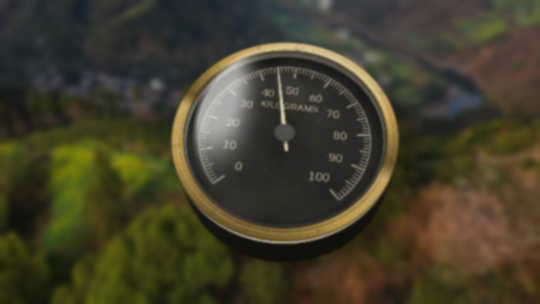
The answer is 45 kg
